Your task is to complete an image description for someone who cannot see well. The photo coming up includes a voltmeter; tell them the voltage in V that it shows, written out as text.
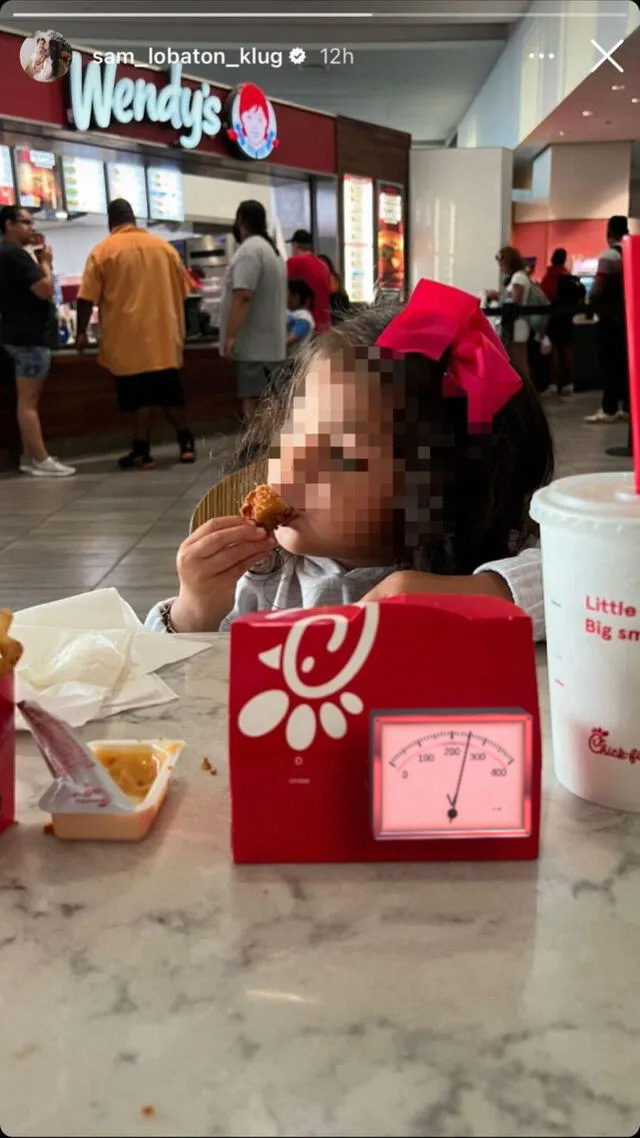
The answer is 250 V
